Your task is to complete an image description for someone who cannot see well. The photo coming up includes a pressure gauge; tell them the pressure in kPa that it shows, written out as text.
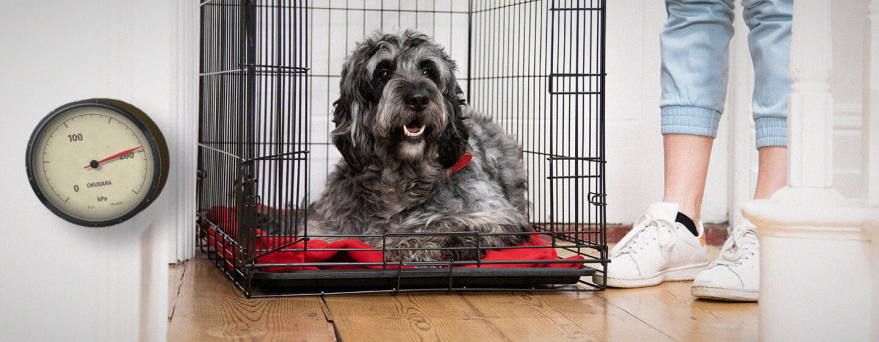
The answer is 195 kPa
